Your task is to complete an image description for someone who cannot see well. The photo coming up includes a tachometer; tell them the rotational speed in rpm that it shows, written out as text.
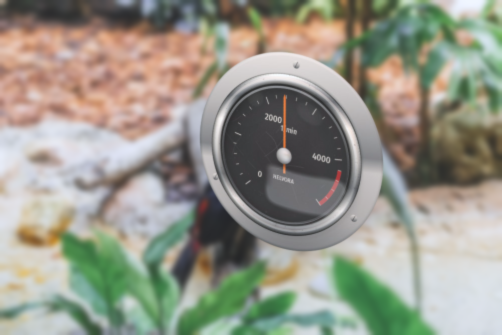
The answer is 2400 rpm
